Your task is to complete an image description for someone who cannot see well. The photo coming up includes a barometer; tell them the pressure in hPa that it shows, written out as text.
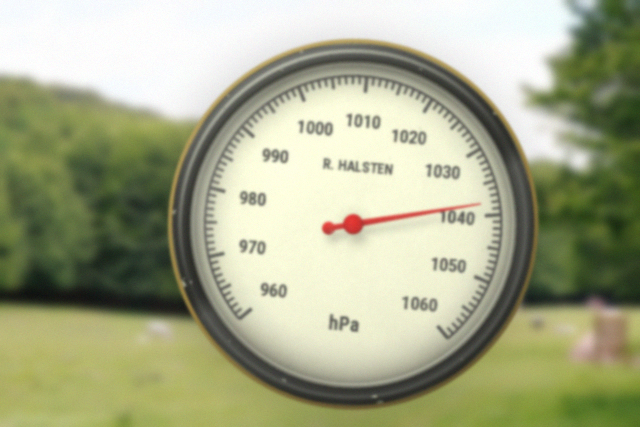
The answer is 1038 hPa
